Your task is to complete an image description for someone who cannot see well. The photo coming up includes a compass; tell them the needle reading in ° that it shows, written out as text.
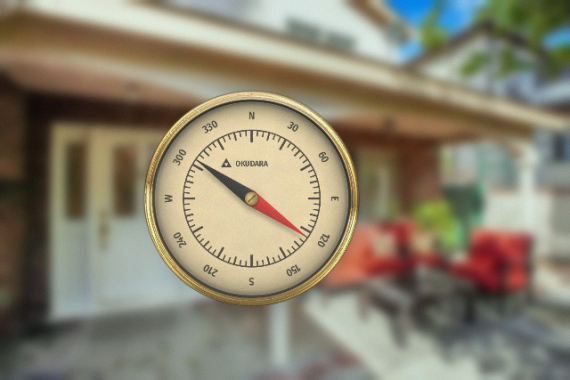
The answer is 125 °
